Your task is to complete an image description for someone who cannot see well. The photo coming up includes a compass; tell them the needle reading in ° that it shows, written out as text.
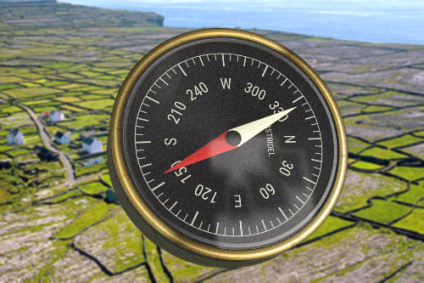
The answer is 155 °
